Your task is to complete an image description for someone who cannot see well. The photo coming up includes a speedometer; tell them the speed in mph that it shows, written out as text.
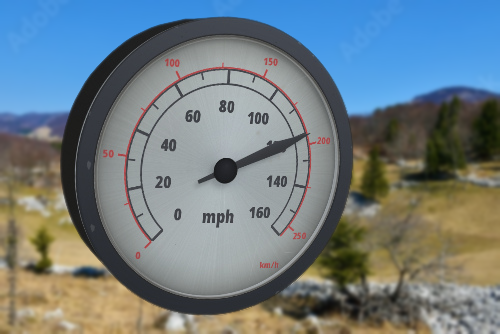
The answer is 120 mph
